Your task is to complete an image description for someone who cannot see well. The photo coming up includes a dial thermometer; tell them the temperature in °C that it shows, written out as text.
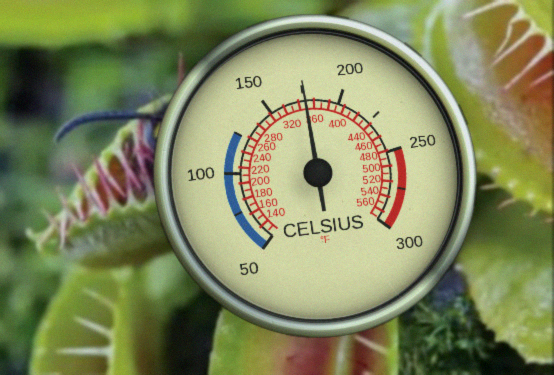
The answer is 175 °C
